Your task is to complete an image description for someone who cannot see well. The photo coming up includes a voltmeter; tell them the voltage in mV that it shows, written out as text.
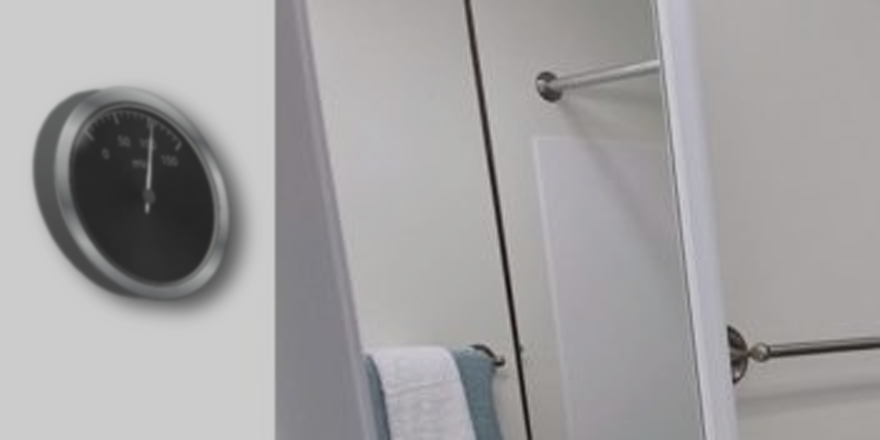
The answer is 100 mV
